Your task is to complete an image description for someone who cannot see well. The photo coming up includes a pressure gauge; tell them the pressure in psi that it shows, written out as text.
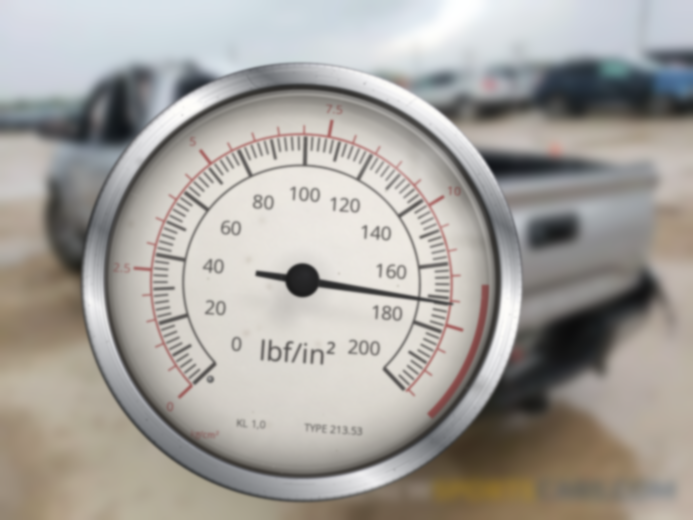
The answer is 172 psi
